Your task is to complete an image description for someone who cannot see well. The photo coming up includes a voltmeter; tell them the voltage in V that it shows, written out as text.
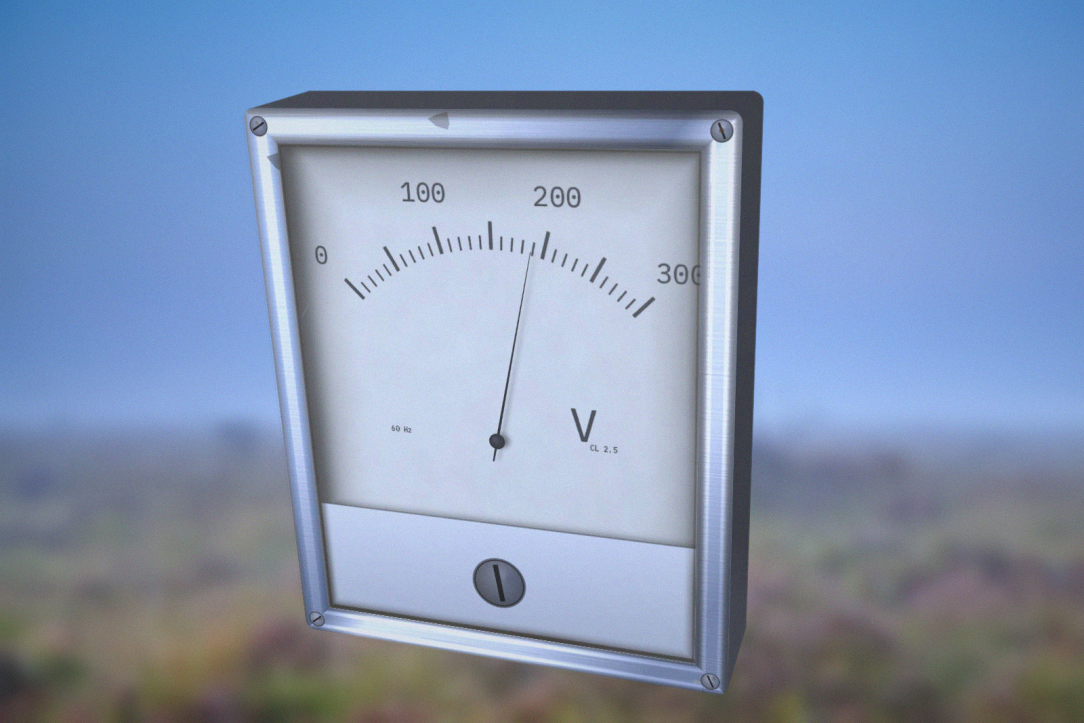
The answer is 190 V
